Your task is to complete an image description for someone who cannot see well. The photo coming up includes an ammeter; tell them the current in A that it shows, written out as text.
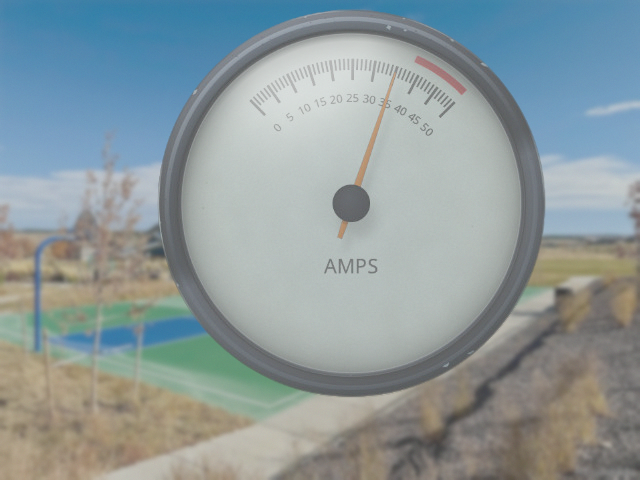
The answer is 35 A
